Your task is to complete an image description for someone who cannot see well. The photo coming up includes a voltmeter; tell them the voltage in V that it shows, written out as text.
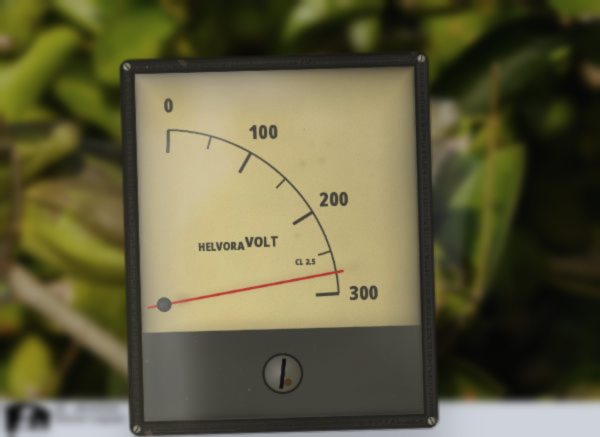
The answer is 275 V
